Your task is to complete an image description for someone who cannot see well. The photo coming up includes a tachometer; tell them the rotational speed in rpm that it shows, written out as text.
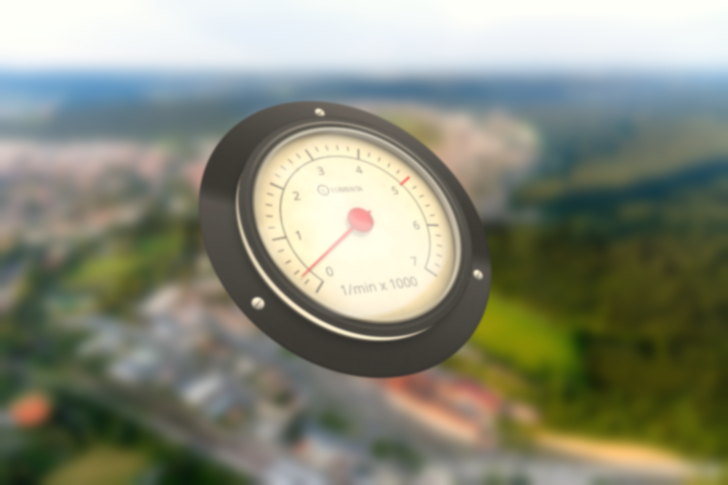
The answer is 300 rpm
